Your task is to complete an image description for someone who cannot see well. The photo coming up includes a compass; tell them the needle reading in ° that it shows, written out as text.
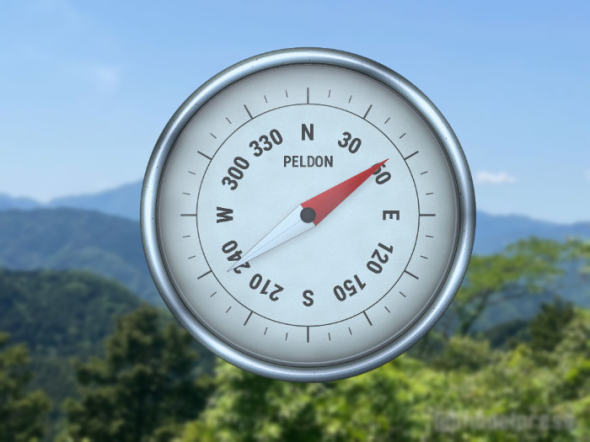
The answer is 55 °
